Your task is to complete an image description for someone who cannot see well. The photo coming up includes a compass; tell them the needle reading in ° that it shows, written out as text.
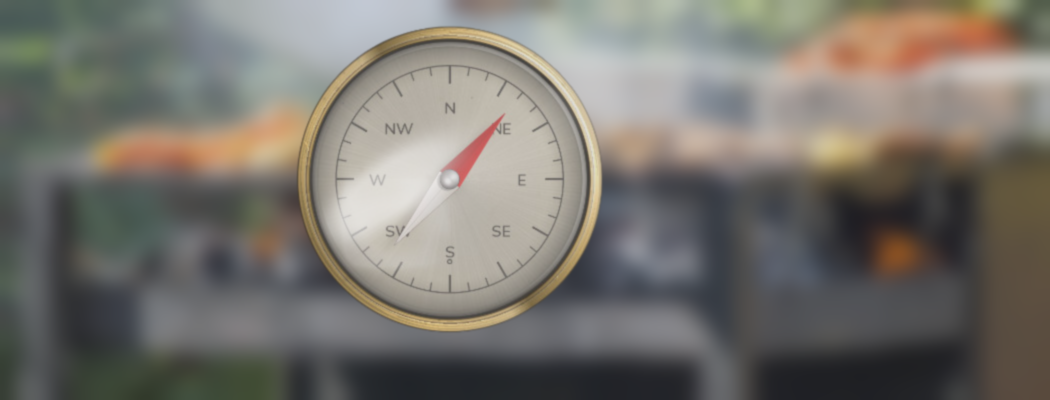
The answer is 40 °
